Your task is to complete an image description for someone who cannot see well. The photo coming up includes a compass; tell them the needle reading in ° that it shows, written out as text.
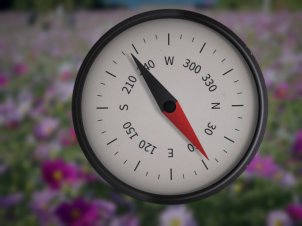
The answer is 55 °
